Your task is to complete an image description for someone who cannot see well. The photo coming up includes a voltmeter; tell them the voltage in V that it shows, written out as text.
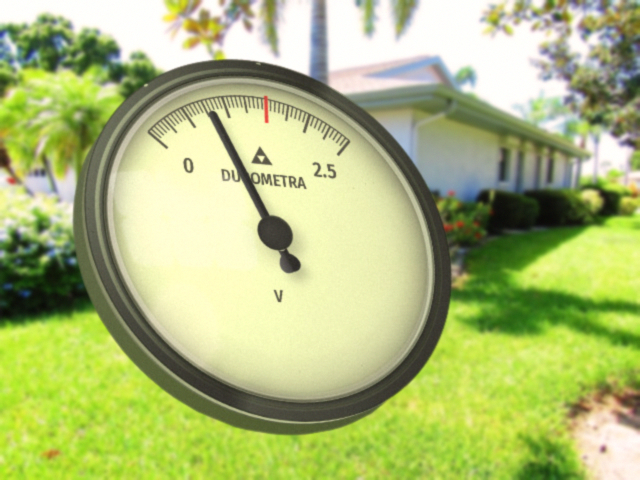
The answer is 0.75 V
